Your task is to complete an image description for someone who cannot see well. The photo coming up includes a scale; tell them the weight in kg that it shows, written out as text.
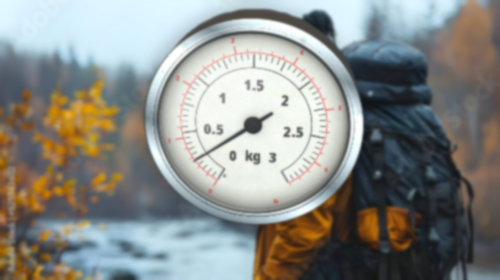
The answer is 0.25 kg
